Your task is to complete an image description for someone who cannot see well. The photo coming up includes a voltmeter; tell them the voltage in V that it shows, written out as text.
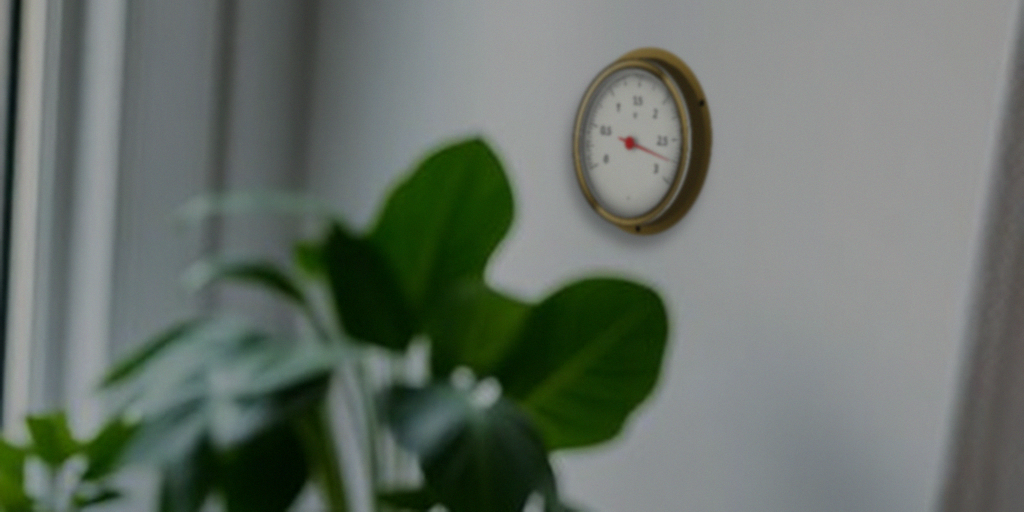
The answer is 2.75 V
